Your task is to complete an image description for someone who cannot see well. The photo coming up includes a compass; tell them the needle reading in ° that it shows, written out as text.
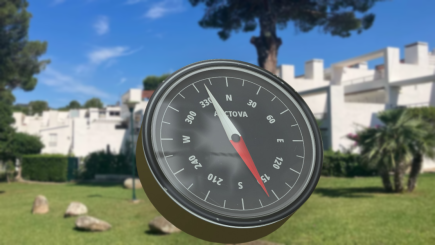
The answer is 157.5 °
